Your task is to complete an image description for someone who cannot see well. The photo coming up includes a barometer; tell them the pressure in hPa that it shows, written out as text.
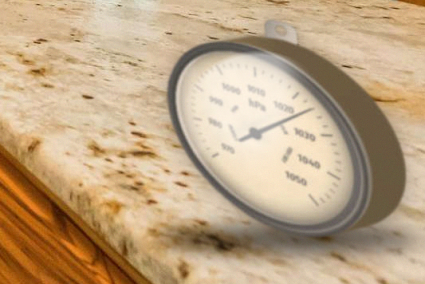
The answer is 1024 hPa
